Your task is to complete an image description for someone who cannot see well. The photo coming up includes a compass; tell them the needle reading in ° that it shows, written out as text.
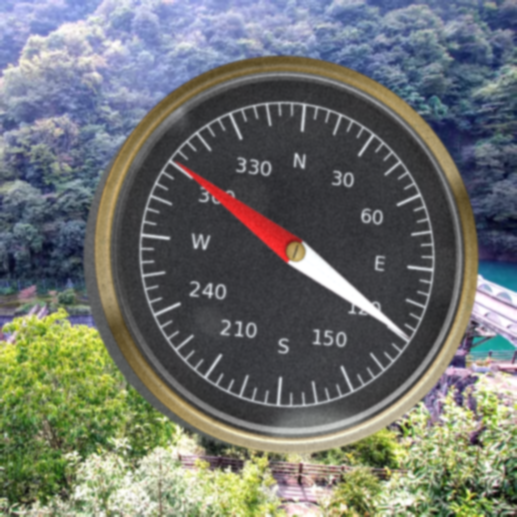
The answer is 300 °
